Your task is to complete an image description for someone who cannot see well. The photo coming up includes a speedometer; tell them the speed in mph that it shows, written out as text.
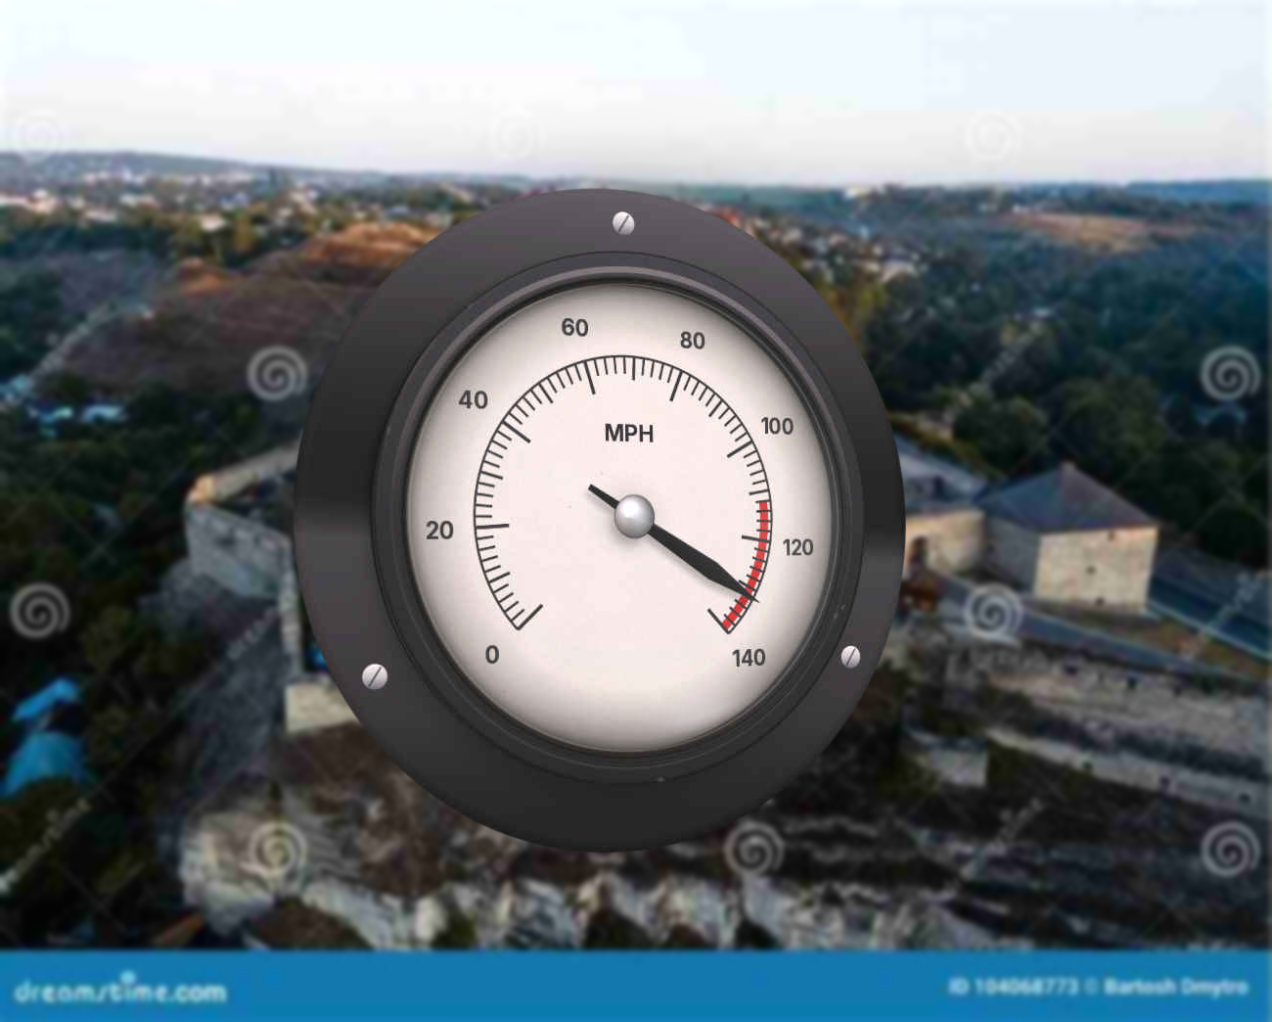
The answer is 132 mph
